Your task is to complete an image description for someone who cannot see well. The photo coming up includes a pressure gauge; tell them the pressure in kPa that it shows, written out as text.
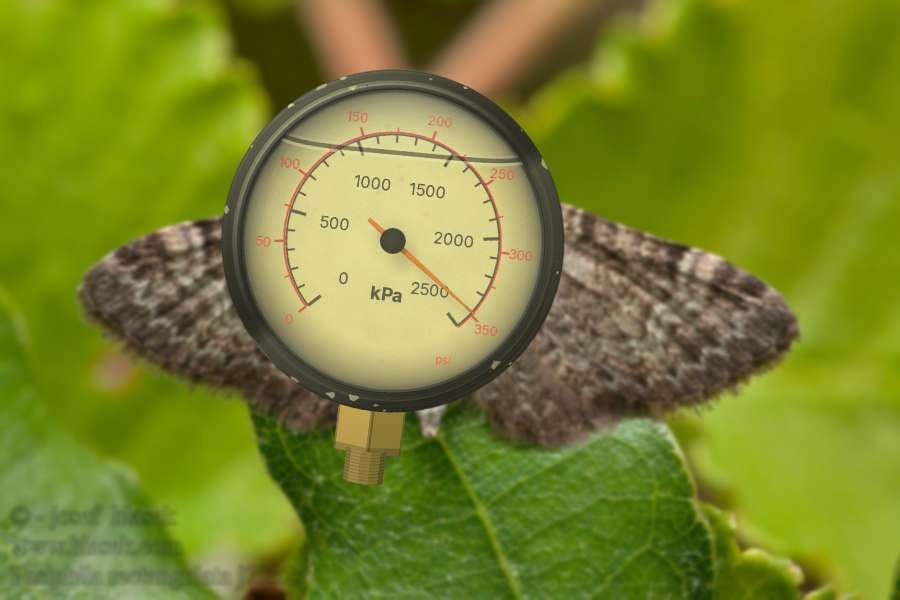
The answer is 2400 kPa
